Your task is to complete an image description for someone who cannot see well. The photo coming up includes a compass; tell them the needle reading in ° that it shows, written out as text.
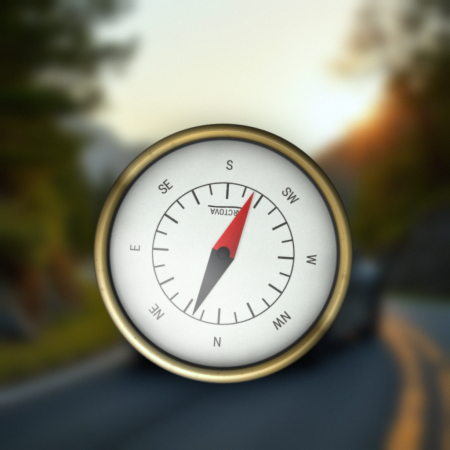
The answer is 202.5 °
